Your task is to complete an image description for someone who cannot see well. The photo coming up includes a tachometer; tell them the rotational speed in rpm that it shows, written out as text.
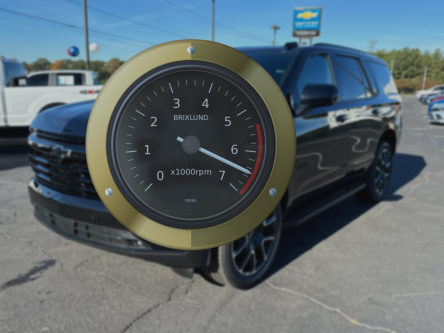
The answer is 6500 rpm
